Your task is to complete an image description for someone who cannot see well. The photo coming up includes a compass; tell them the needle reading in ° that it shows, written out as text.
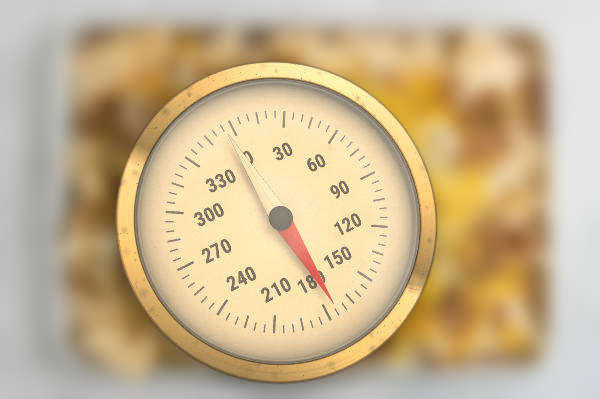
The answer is 175 °
